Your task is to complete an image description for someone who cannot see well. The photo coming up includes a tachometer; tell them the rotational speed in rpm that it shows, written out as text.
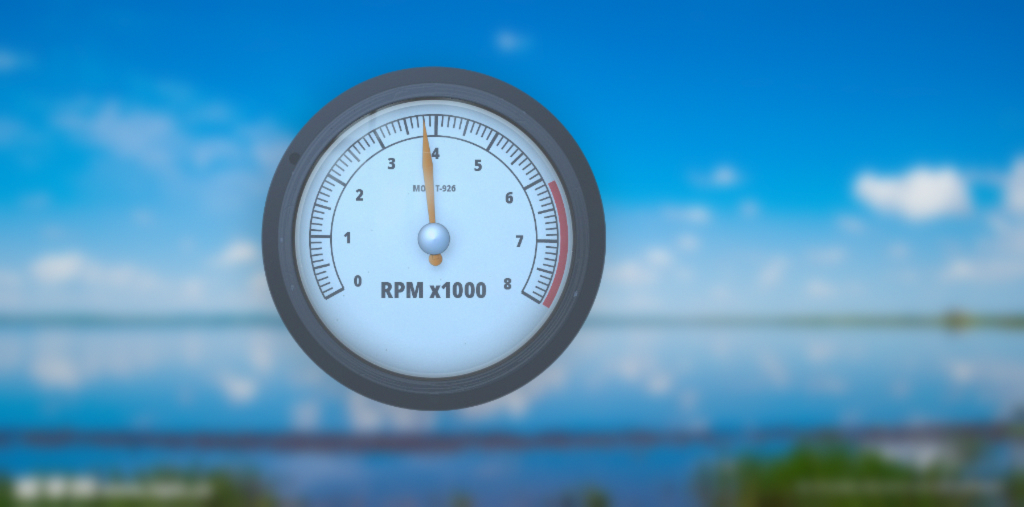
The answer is 3800 rpm
